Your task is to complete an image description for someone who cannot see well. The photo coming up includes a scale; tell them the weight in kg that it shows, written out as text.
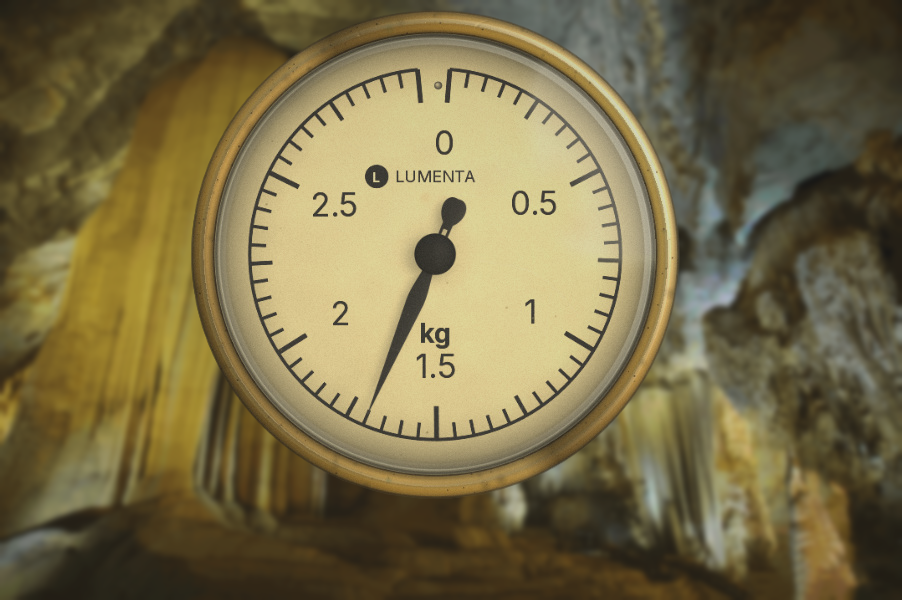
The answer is 1.7 kg
